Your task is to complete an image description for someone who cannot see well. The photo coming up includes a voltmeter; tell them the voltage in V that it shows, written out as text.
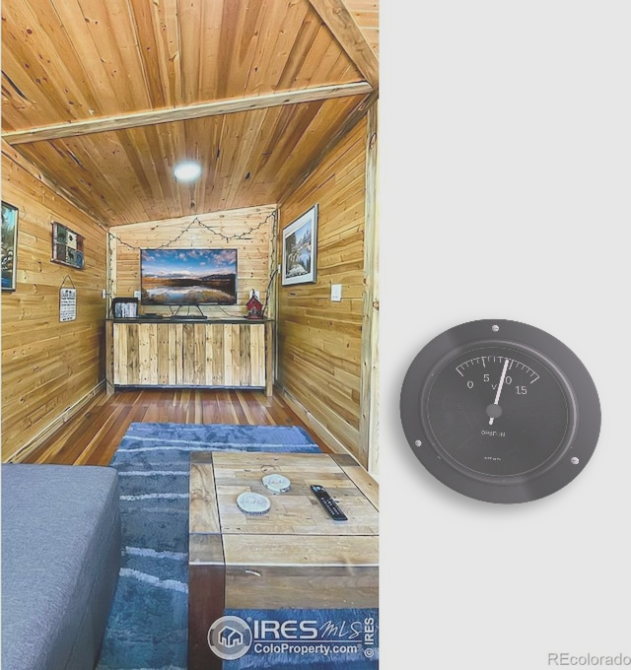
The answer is 9 V
